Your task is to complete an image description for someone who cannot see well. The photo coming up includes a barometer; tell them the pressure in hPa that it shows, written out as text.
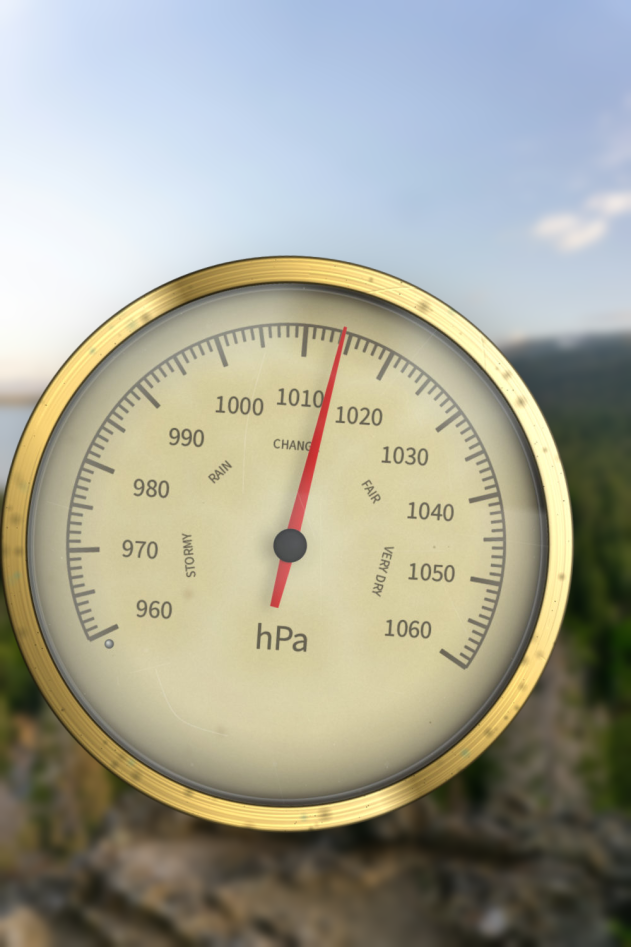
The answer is 1014 hPa
